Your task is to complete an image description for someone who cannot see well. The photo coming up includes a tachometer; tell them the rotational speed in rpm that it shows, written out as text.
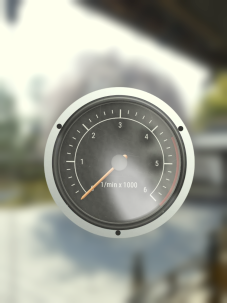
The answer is 0 rpm
